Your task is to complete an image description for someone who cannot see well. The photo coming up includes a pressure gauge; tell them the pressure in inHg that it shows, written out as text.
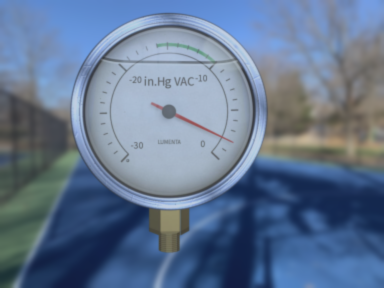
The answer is -2 inHg
